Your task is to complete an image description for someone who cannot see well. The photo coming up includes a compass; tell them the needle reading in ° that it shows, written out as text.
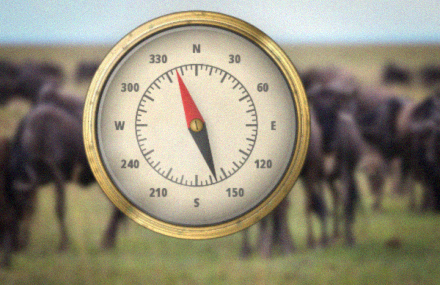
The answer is 340 °
